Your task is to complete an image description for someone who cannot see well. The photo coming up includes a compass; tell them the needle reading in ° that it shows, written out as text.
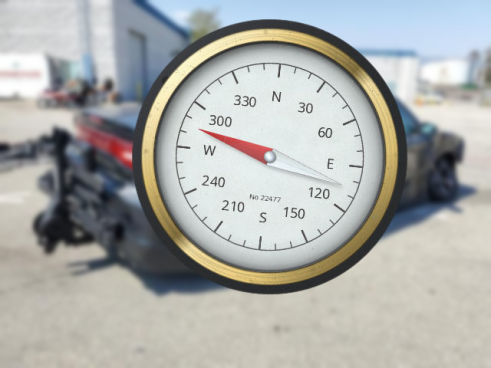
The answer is 285 °
